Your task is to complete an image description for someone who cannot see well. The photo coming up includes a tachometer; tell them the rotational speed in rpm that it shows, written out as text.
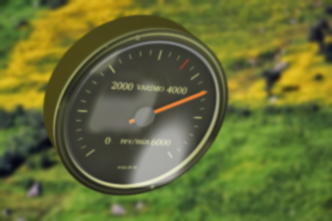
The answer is 4400 rpm
